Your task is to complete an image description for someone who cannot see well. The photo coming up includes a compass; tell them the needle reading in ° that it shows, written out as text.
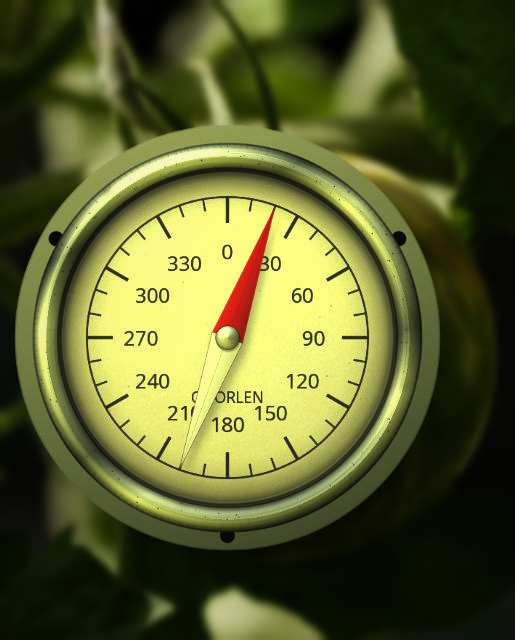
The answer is 20 °
